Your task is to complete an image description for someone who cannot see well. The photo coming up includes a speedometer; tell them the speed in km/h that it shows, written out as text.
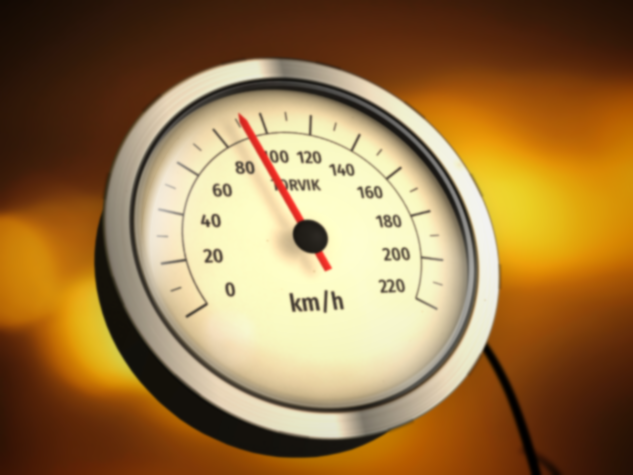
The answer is 90 km/h
